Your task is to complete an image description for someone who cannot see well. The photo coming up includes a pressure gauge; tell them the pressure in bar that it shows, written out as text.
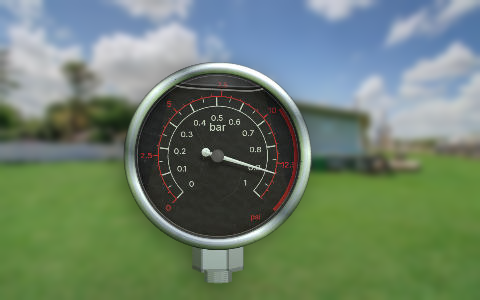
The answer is 0.9 bar
